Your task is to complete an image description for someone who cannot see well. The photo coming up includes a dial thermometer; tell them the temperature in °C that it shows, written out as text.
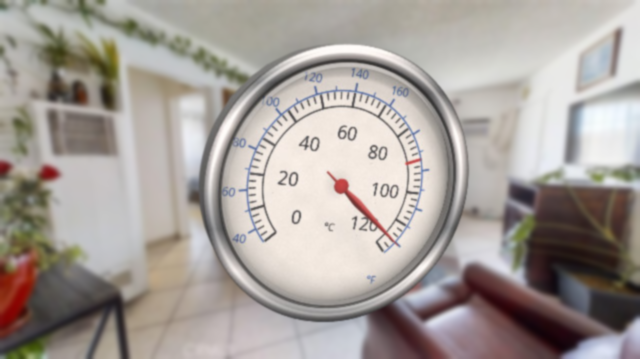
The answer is 116 °C
